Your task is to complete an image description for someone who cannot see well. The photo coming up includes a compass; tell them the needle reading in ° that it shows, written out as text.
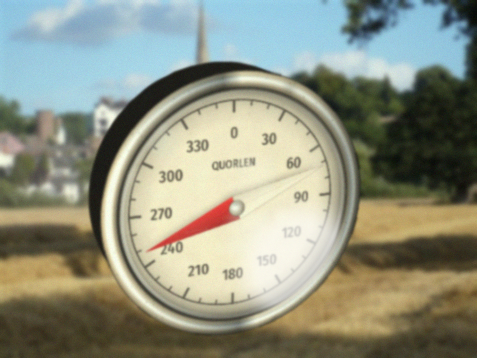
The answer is 250 °
